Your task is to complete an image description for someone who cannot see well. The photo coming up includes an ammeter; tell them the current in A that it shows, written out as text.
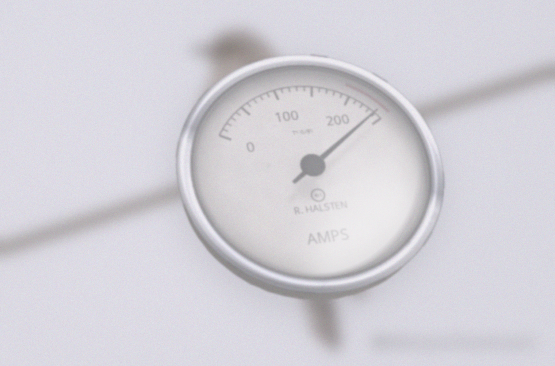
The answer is 240 A
